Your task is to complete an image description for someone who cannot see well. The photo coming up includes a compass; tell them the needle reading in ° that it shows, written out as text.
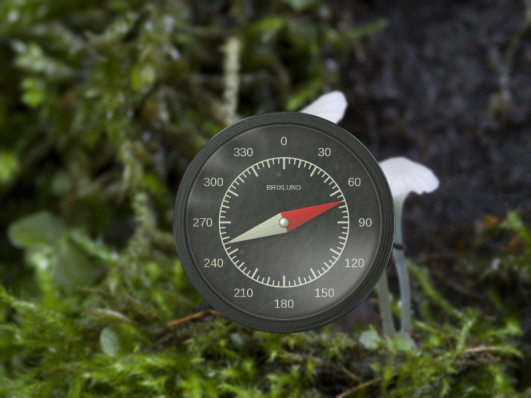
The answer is 70 °
